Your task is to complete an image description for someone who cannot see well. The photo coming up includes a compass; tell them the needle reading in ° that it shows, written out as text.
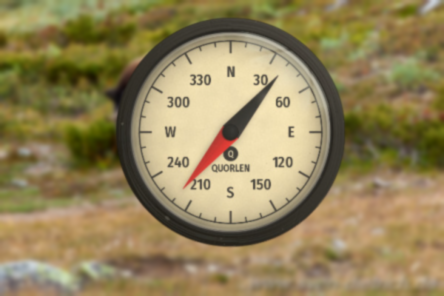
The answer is 220 °
